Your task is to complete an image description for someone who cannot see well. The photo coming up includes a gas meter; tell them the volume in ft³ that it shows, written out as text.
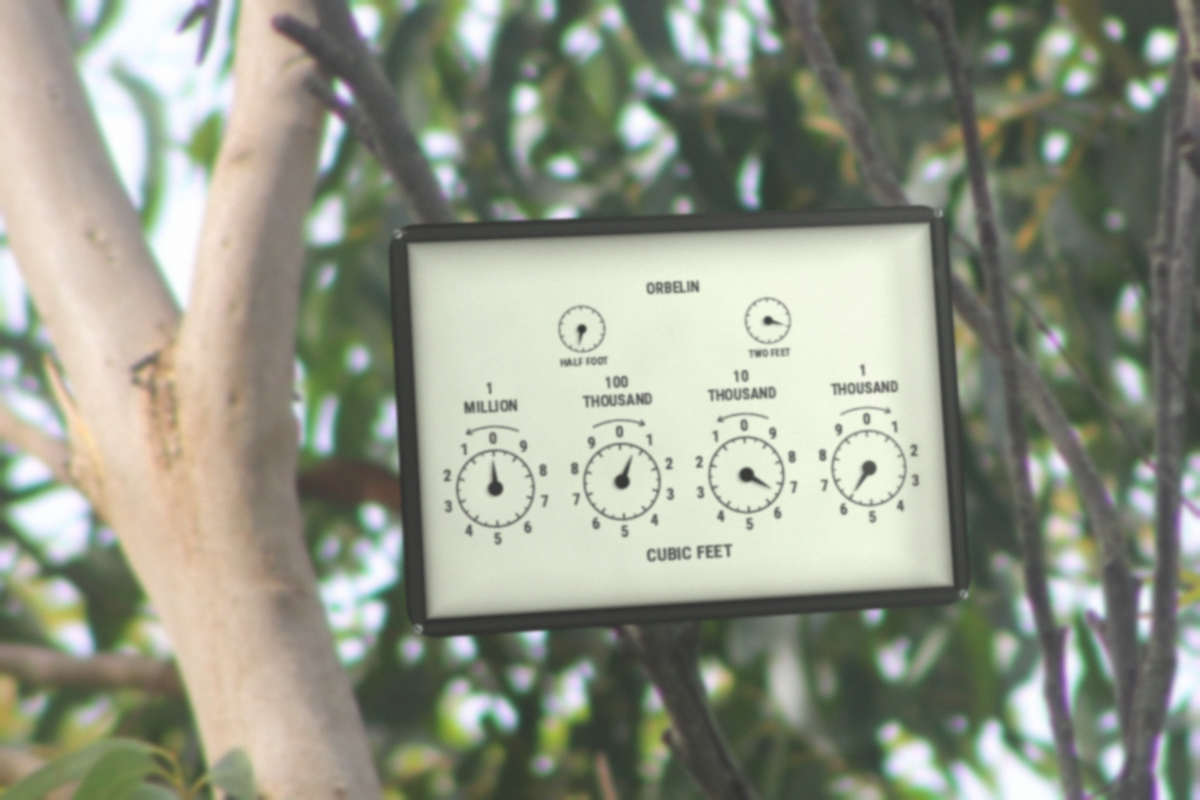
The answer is 6600 ft³
